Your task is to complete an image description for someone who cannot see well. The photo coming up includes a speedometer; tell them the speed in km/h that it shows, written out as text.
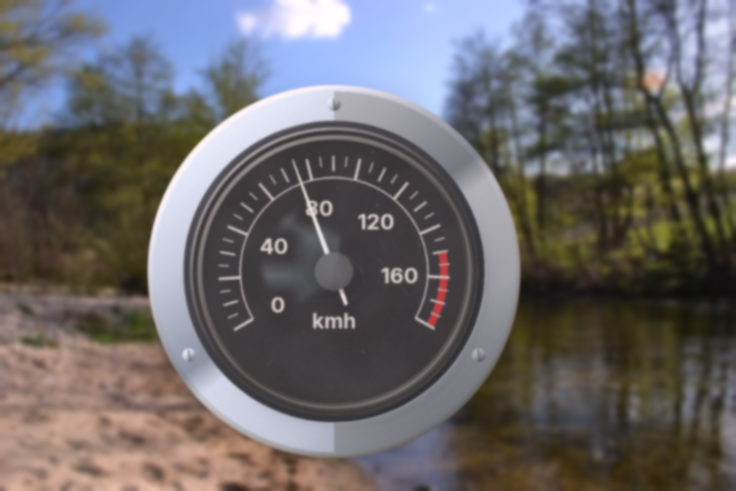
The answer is 75 km/h
